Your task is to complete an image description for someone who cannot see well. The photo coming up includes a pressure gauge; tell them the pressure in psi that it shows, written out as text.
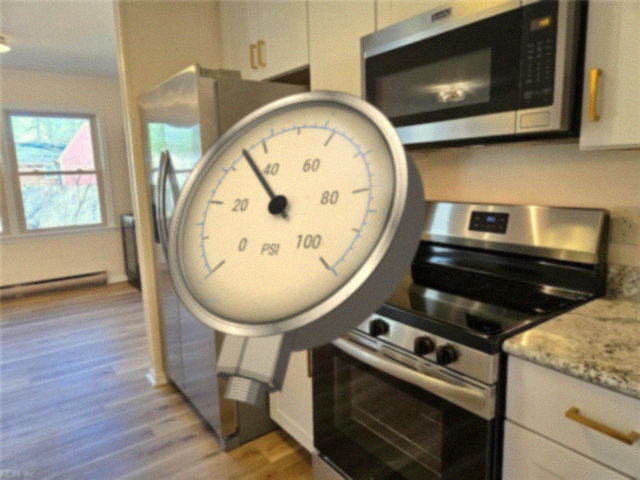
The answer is 35 psi
